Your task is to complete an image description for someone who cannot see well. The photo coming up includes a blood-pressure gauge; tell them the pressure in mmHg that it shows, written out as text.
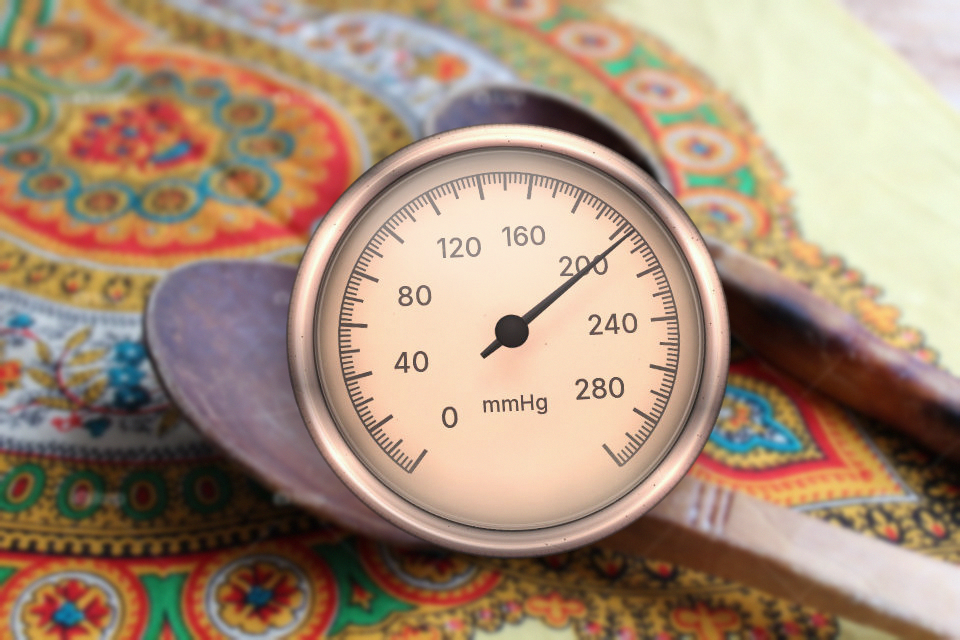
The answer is 204 mmHg
